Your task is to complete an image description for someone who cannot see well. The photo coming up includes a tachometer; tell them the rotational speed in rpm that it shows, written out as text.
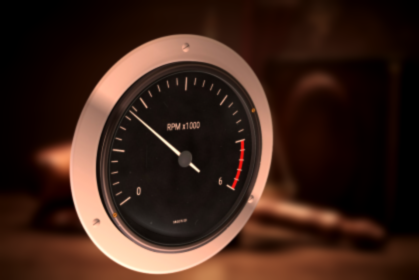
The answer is 1700 rpm
